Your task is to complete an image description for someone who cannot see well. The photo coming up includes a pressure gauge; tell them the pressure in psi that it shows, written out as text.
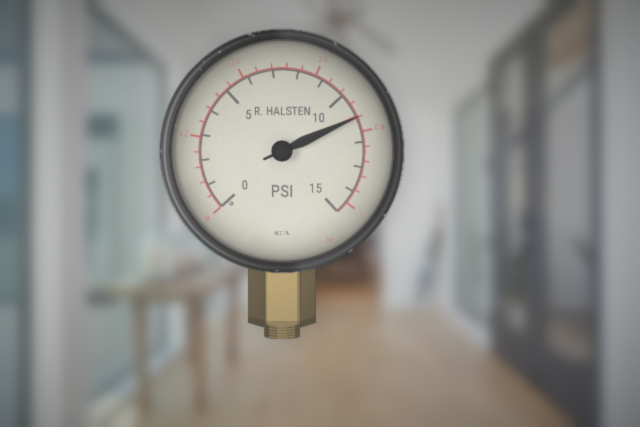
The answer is 11 psi
